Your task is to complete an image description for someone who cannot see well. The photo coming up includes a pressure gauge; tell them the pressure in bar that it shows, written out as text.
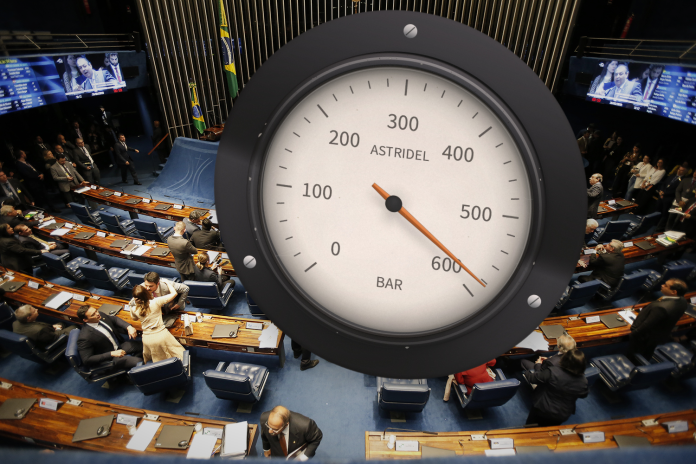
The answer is 580 bar
